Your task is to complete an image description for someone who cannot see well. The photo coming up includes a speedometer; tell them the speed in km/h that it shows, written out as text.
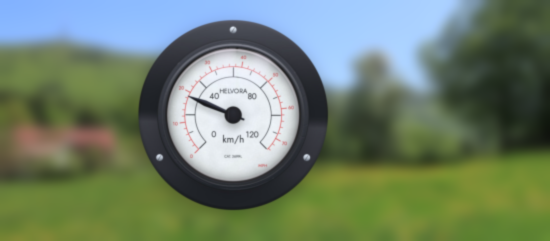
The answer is 30 km/h
